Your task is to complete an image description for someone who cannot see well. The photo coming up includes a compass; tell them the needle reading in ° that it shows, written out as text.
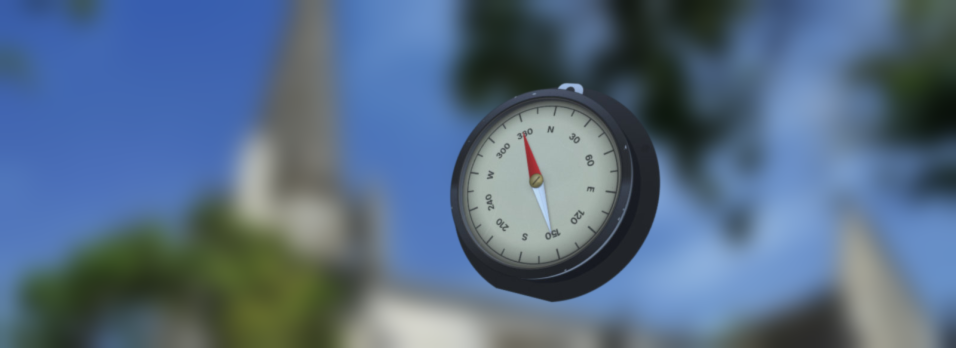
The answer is 330 °
